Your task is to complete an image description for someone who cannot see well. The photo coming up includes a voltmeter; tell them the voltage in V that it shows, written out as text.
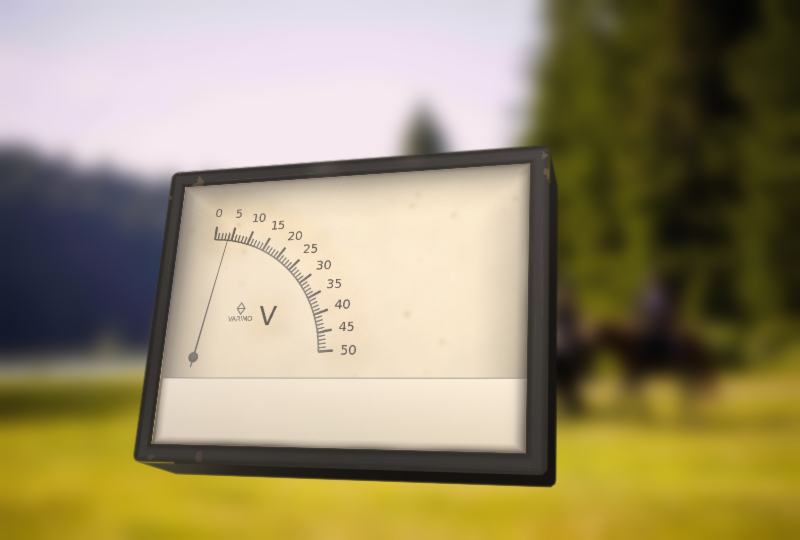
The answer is 5 V
